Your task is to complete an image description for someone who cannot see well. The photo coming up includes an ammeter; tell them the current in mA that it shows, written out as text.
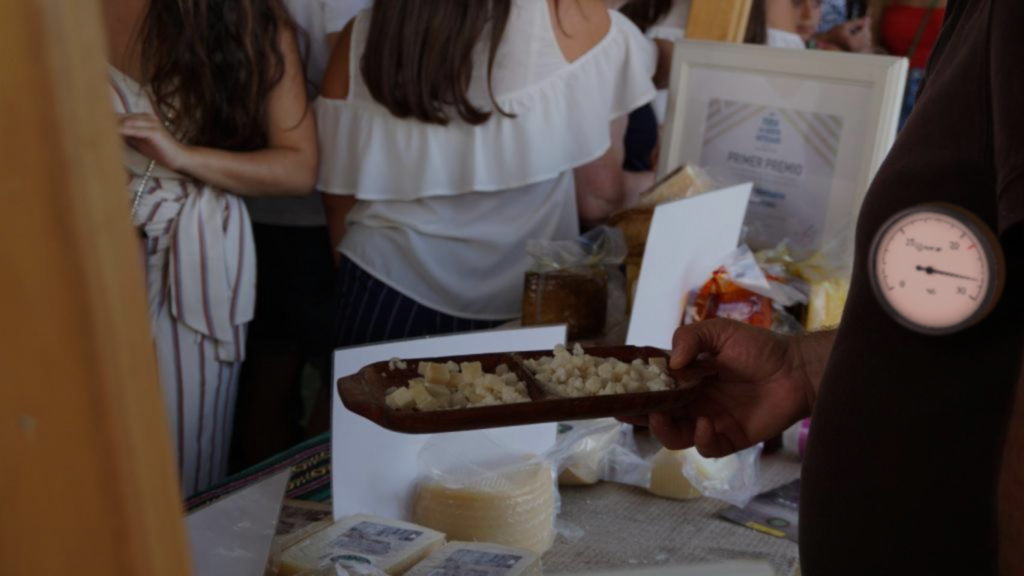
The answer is 27 mA
